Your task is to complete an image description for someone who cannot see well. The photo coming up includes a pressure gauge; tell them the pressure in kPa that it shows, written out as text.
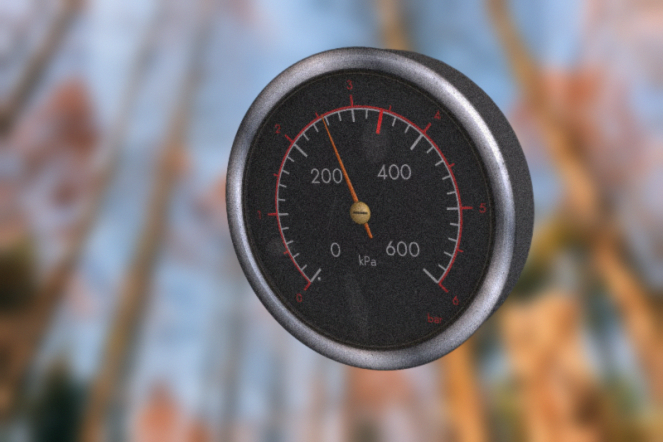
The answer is 260 kPa
